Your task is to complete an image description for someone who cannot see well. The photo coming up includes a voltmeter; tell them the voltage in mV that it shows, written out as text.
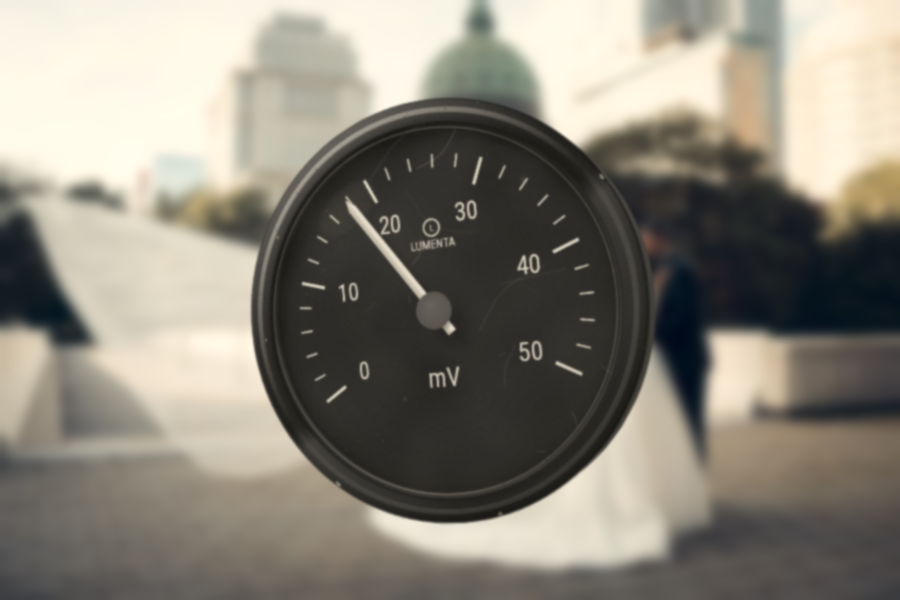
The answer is 18 mV
